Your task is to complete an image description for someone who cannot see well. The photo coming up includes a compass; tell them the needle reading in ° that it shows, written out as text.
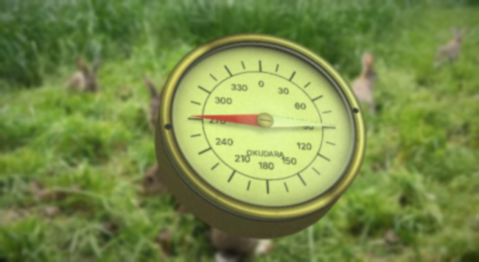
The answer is 270 °
